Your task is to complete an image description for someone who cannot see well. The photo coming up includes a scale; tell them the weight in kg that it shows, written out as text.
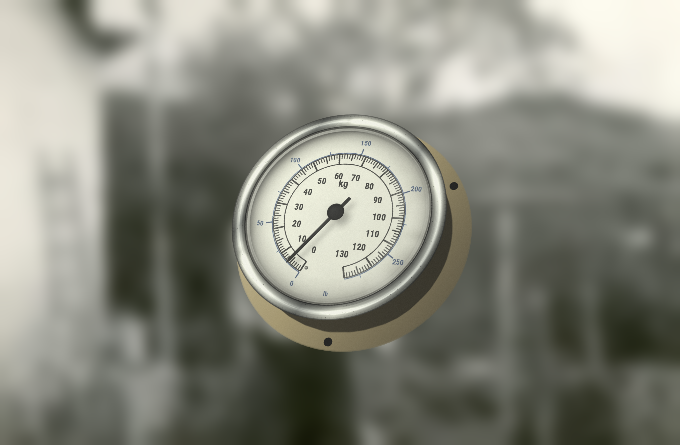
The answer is 5 kg
